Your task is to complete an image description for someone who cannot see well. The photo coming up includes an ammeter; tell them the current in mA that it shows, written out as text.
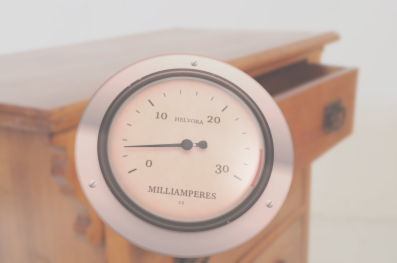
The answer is 3 mA
